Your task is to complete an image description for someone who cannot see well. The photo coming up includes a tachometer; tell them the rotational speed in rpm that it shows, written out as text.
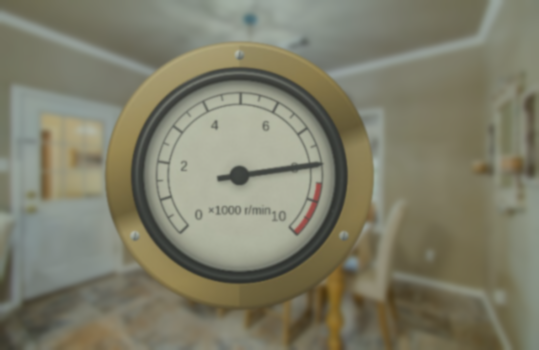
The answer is 8000 rpm
